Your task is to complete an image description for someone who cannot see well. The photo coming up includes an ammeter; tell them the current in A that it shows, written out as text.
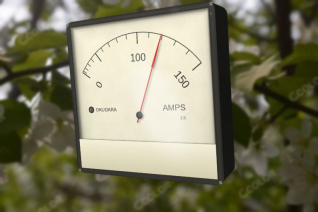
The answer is 120 A
